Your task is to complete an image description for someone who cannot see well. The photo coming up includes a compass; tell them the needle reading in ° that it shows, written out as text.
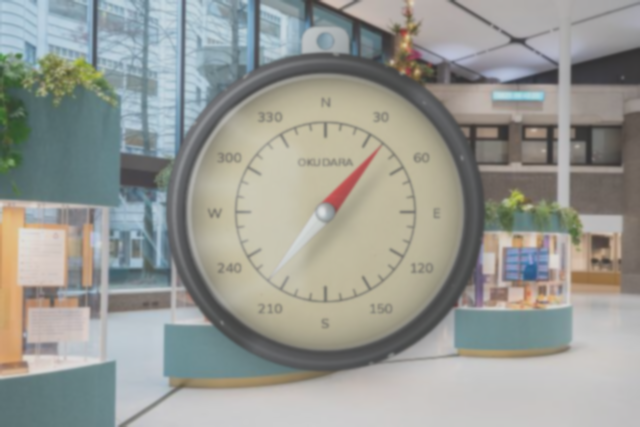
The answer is 40 °
